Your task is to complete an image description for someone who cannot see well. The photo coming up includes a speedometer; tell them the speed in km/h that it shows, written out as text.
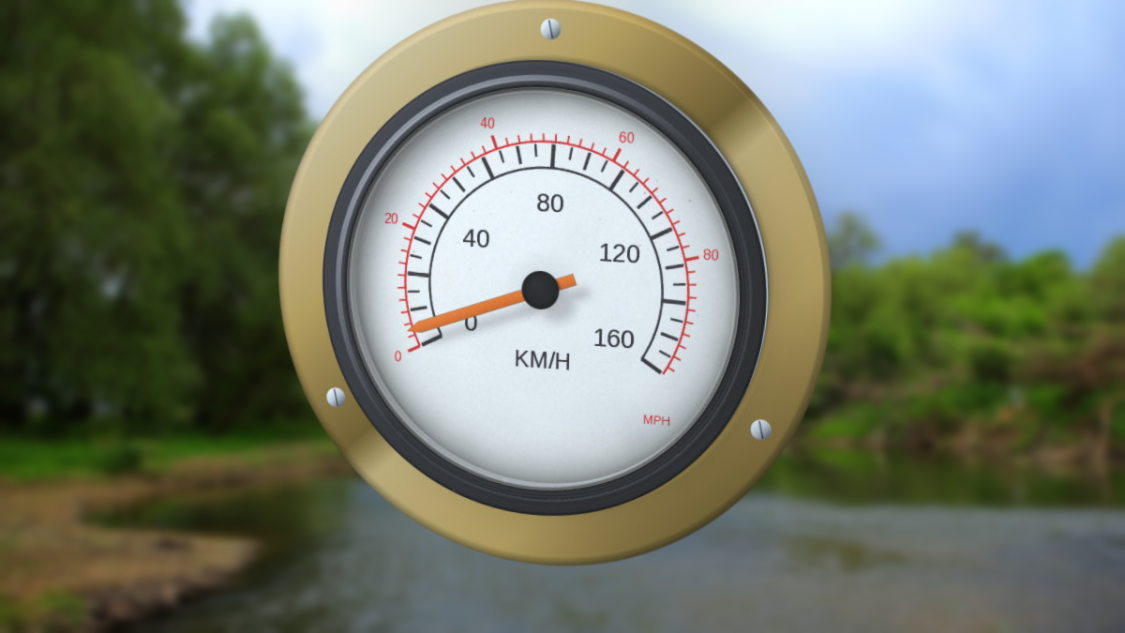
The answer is 5 km/h
